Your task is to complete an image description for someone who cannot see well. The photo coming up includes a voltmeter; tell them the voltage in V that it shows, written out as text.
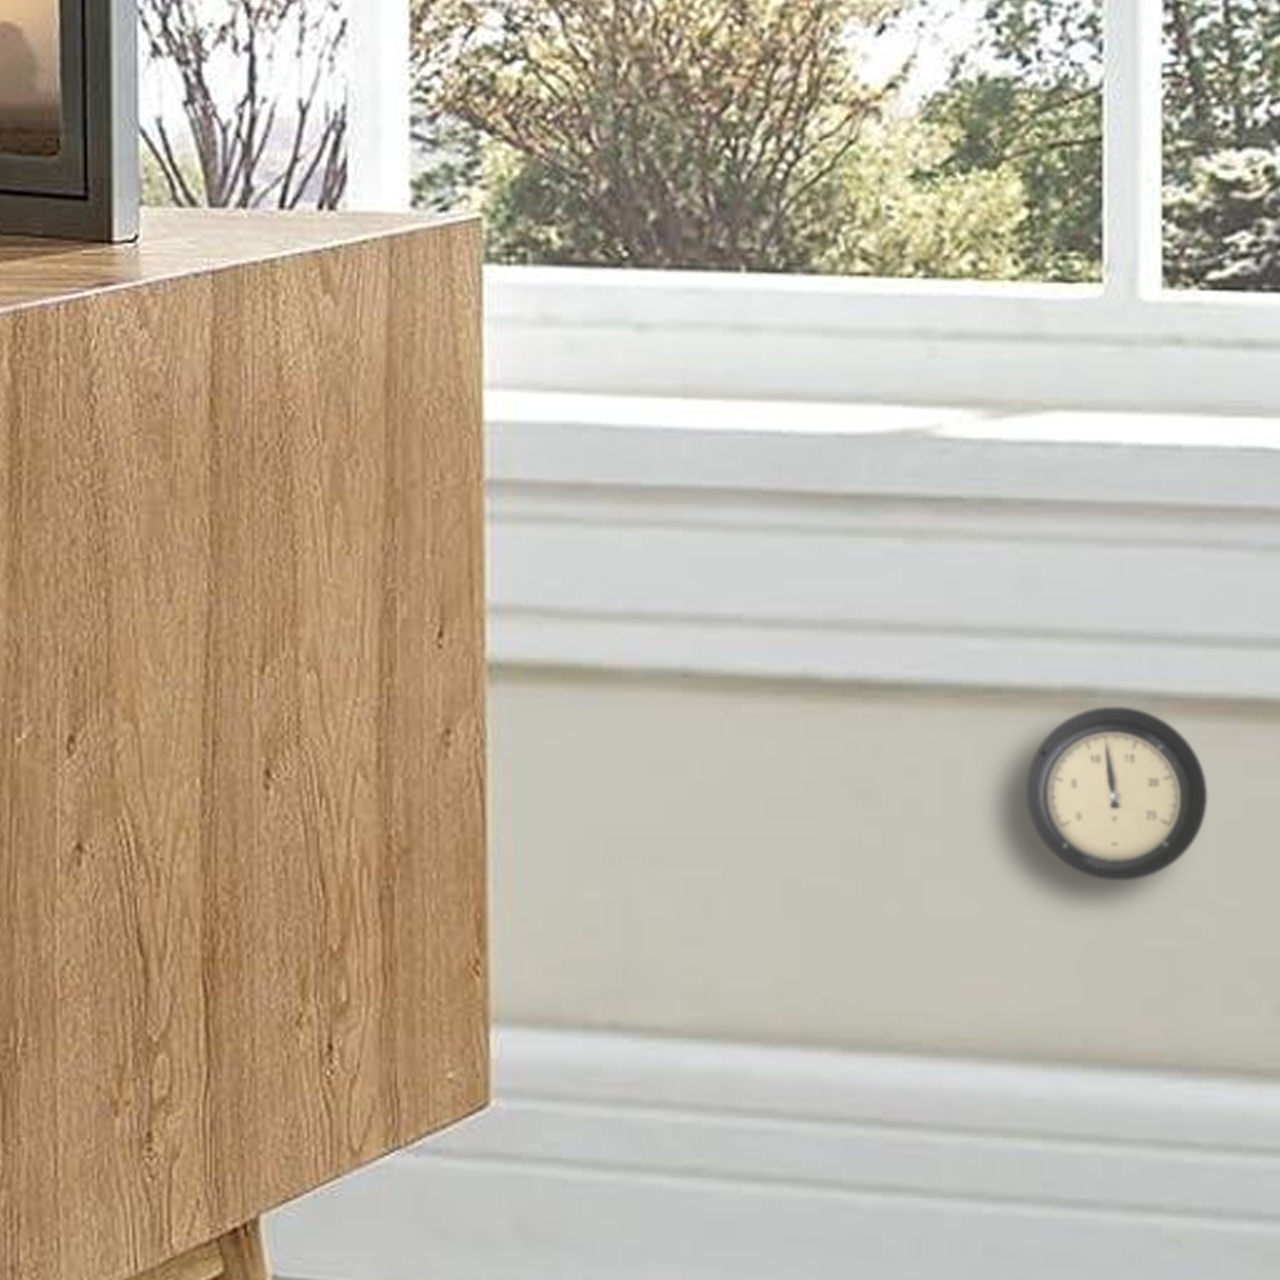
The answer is 12 V
